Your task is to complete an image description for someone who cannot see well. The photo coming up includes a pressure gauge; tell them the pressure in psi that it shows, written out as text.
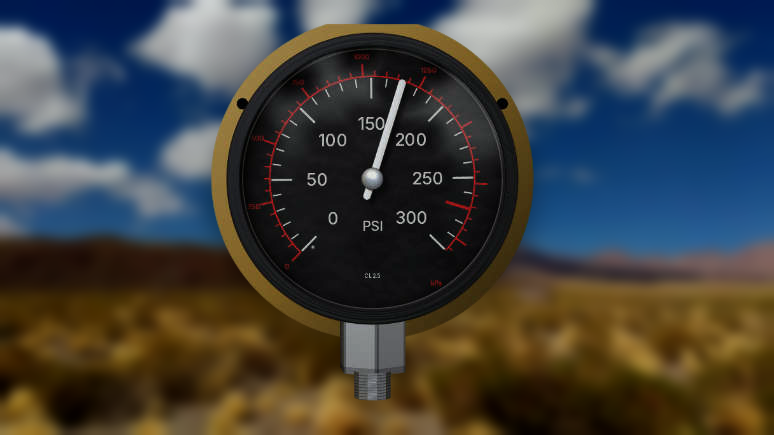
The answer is 170 psi
